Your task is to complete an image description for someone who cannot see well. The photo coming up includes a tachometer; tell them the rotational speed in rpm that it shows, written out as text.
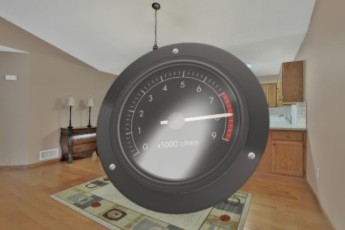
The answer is 8000 rpm
